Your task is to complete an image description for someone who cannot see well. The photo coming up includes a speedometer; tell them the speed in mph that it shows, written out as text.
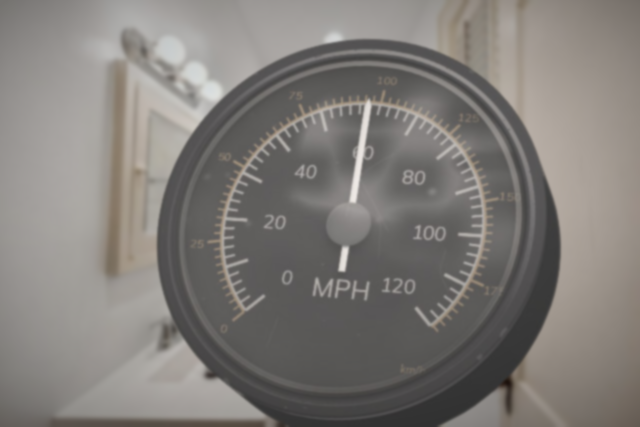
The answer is 60 mph
